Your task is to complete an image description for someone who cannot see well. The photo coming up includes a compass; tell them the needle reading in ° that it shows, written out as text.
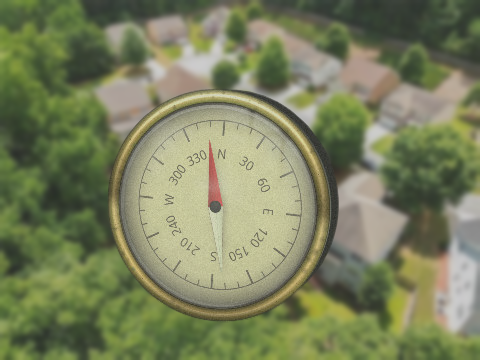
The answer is 350 °
